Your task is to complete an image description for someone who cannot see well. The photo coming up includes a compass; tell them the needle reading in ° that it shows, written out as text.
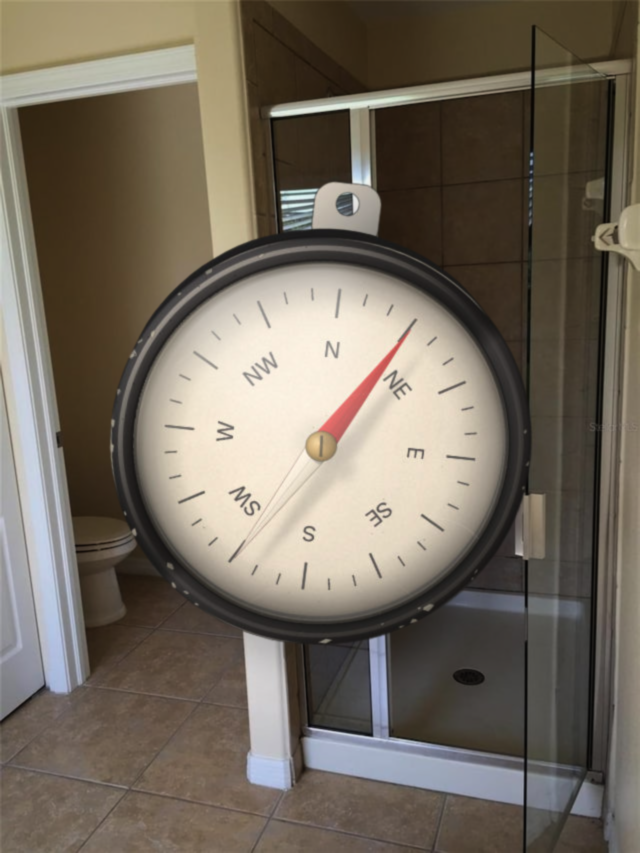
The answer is 30 °
